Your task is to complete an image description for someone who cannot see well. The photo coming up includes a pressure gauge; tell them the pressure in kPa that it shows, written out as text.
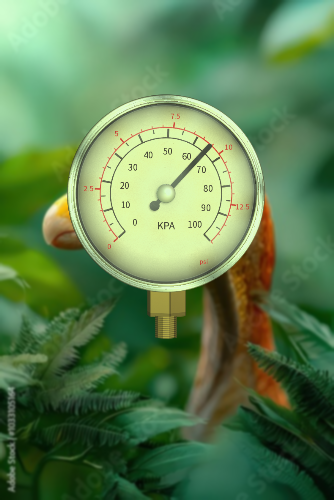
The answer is 65 kPa
